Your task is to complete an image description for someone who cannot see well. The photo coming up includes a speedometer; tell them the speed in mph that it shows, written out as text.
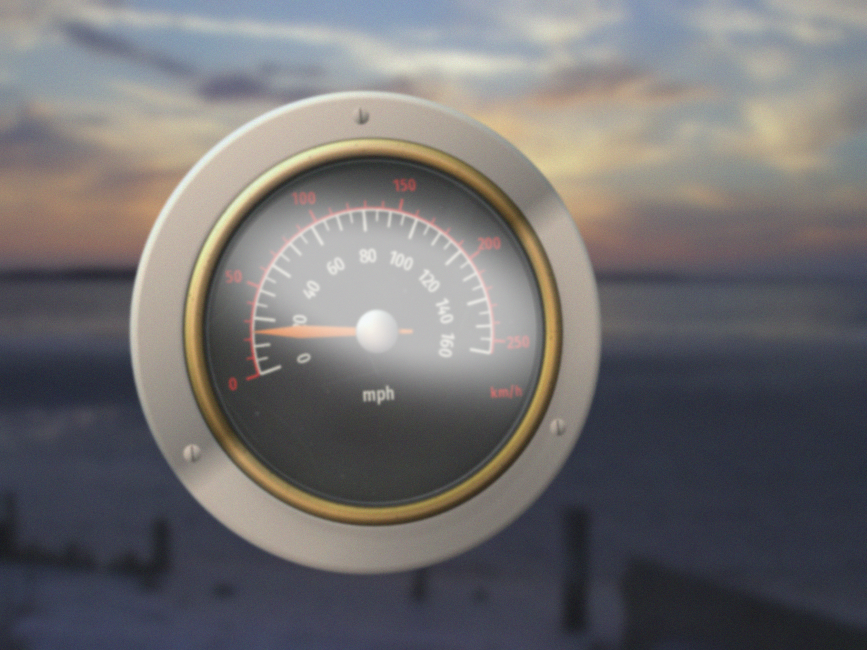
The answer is 15 mph
